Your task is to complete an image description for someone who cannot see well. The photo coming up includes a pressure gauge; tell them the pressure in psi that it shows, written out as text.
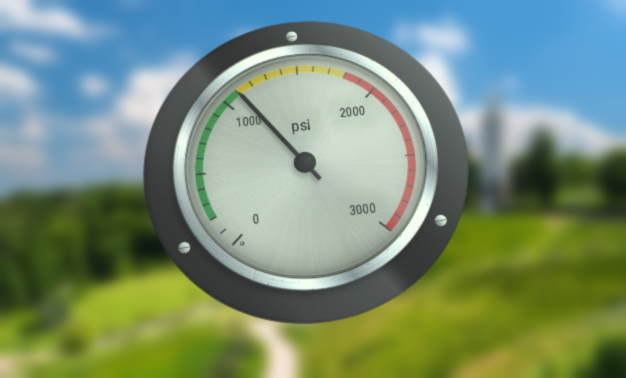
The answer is 1100 psi
